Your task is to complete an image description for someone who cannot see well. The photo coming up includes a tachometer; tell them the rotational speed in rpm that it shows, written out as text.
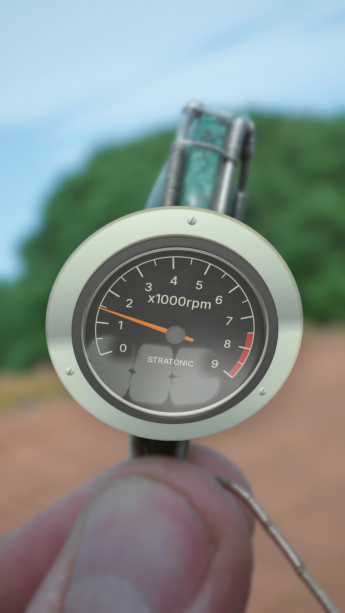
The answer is 1500 rpm
